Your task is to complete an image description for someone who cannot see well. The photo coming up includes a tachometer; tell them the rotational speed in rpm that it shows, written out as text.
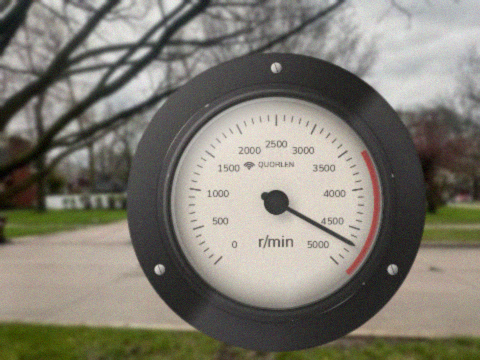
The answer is 4700 rpm
